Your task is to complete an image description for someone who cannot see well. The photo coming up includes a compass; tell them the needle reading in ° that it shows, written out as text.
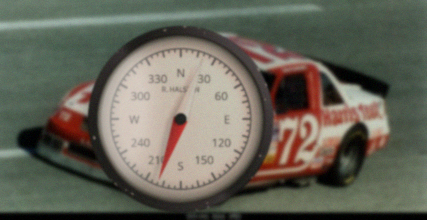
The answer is 200 °
